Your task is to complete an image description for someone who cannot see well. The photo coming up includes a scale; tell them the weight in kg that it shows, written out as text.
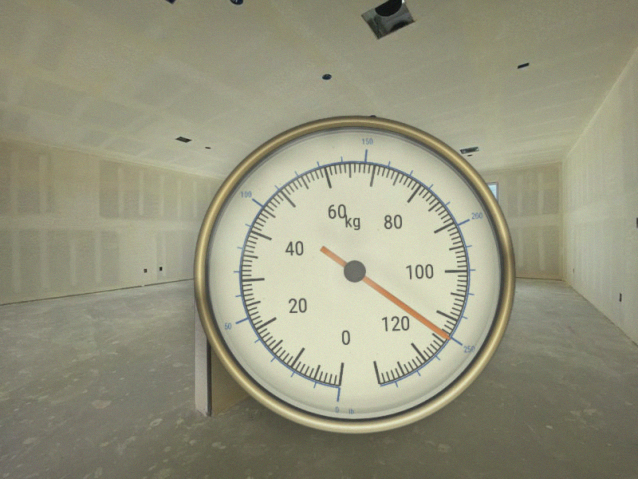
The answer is 114 kg
